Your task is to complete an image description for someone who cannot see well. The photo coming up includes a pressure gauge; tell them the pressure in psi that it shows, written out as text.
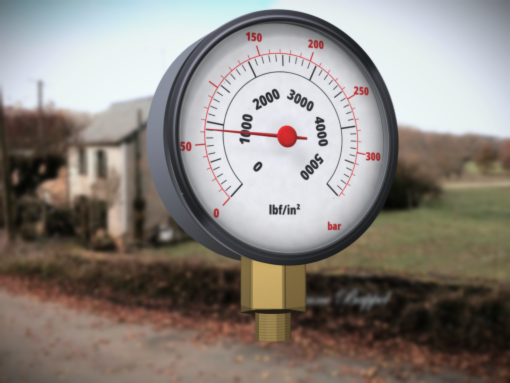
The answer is 900 psi
